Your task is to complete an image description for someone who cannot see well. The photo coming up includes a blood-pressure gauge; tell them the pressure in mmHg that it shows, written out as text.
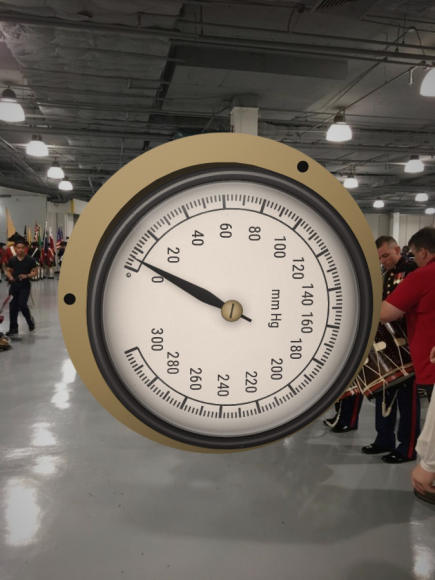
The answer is 6 mmHg
